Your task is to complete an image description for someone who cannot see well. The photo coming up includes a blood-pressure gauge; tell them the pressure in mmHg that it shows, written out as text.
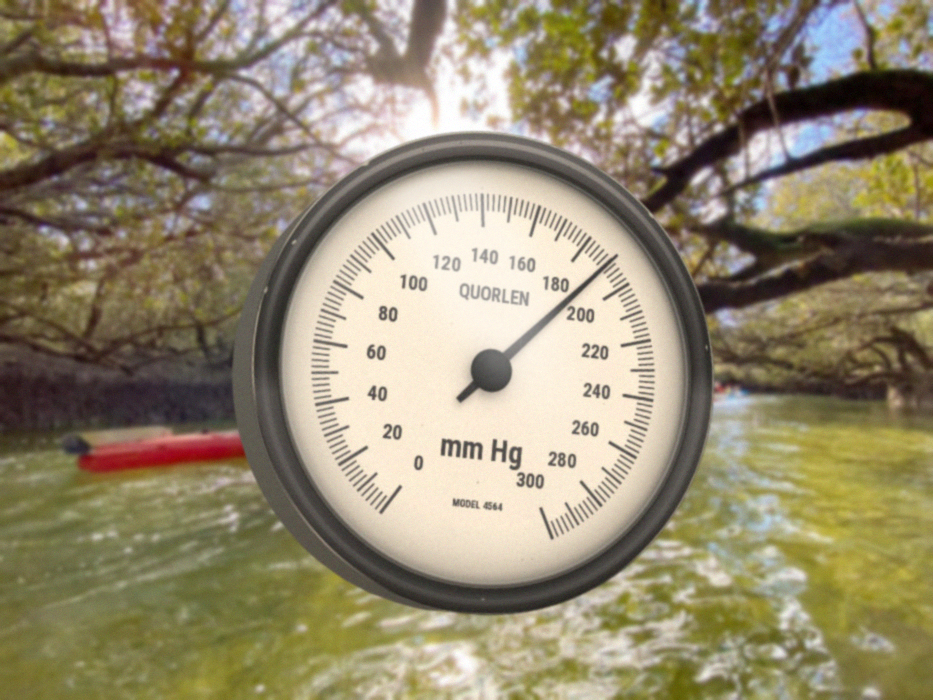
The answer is 190 mmHg
